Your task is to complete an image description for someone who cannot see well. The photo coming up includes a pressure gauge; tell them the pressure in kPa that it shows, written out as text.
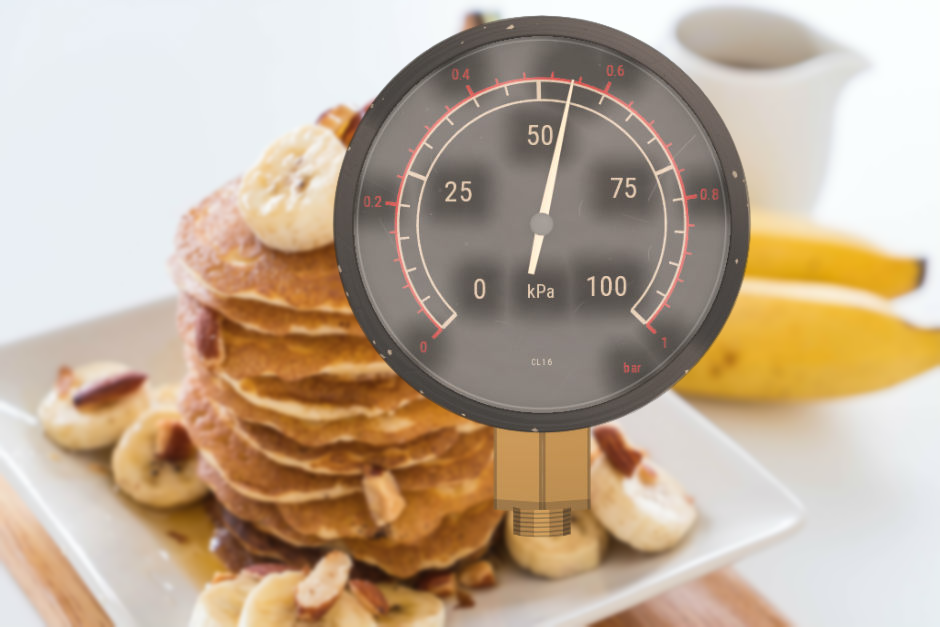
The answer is 55 kPa
